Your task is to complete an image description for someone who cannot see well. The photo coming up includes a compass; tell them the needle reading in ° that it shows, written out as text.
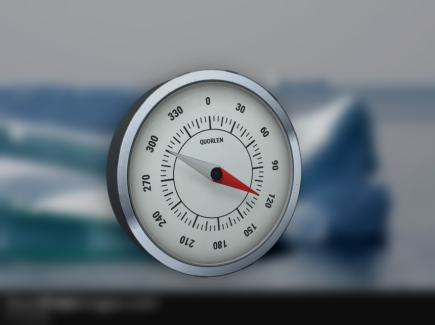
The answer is 120 °
